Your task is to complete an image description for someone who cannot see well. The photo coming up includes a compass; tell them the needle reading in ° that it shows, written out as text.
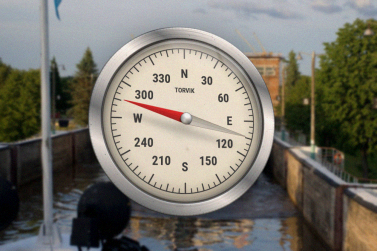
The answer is 285 °
